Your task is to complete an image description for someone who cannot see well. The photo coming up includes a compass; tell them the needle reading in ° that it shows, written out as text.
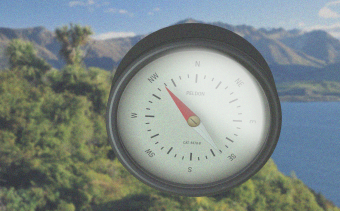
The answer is 320 °
